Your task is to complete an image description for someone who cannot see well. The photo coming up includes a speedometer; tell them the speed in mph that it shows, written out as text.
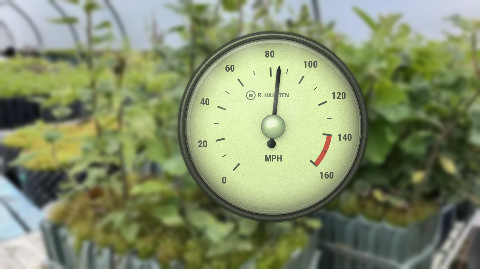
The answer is 85 mph
